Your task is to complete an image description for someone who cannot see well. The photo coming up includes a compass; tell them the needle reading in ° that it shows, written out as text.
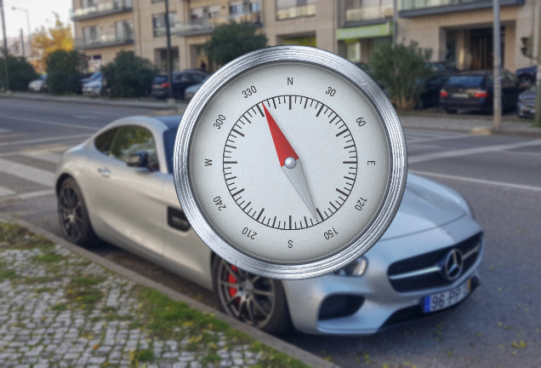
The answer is 335 °
